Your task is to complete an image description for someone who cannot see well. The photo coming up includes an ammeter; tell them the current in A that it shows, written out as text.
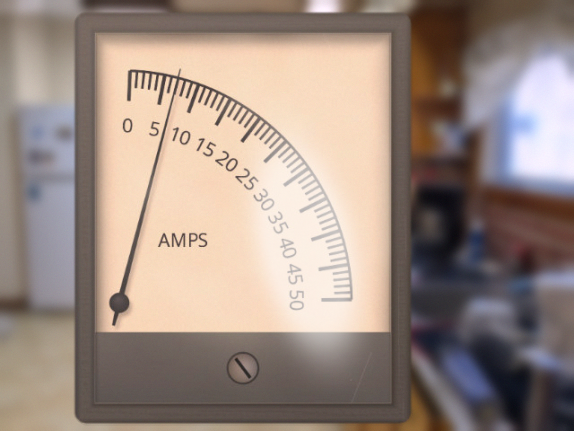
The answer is 7 A
